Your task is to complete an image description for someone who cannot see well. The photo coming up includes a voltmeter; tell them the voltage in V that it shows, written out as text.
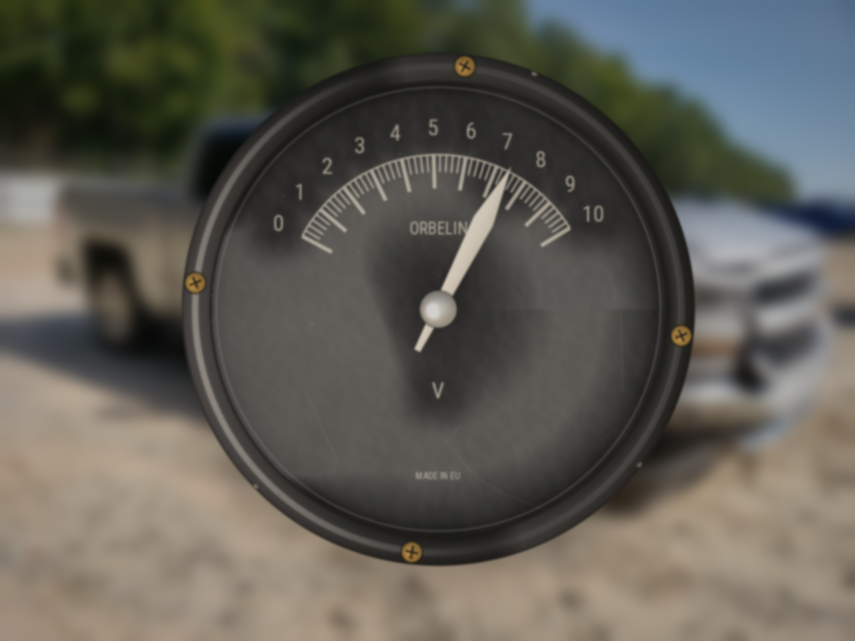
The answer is 7.4 V
